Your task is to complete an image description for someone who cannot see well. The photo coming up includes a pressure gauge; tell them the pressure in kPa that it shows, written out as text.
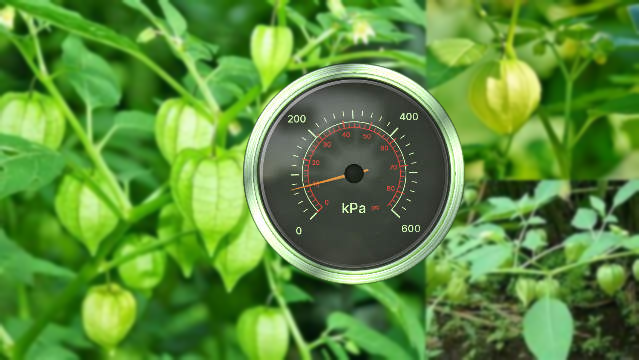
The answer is 70 kPa
